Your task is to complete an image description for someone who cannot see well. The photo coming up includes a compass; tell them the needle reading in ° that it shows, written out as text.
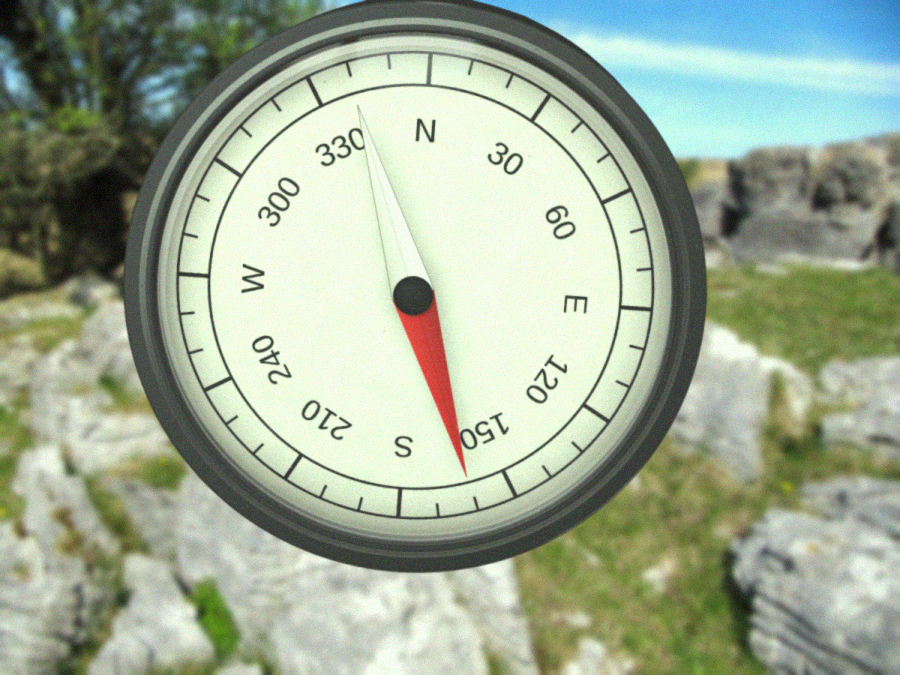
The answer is 160 °
